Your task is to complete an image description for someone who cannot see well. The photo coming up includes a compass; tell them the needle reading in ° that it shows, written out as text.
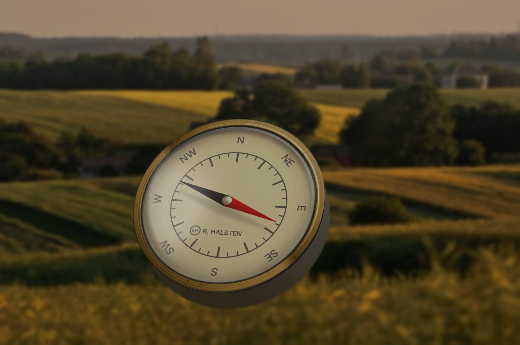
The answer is 110 °
